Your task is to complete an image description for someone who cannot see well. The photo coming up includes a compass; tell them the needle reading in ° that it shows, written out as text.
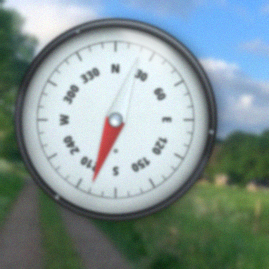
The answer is 200 °
